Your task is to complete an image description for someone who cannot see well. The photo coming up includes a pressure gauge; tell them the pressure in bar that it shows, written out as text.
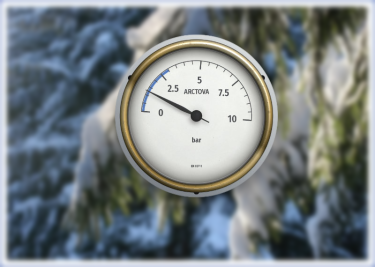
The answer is 1.25 bar
